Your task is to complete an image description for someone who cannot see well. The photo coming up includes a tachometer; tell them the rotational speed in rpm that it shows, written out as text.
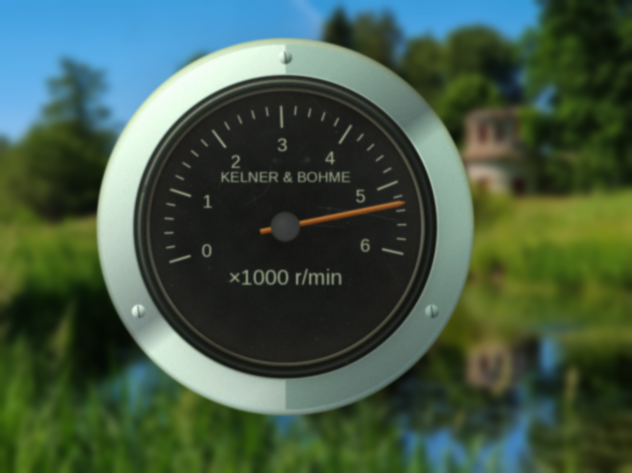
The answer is 5300 rpm
